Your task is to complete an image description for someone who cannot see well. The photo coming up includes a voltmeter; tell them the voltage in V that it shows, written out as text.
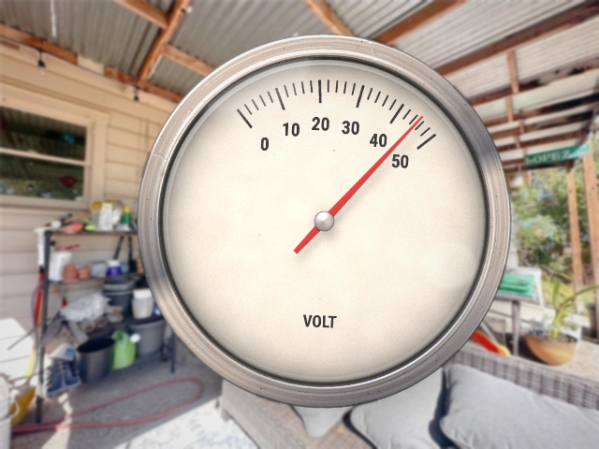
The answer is 45 V
